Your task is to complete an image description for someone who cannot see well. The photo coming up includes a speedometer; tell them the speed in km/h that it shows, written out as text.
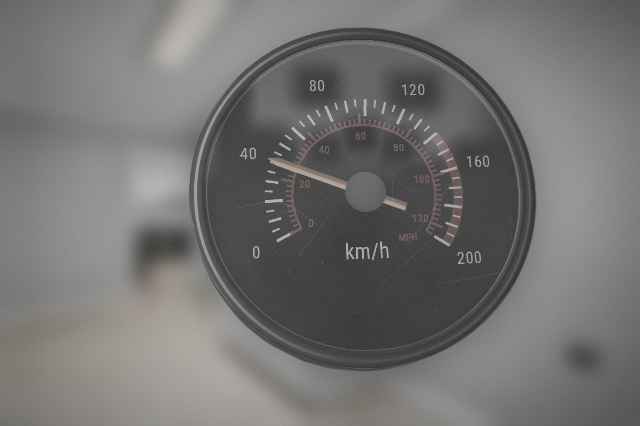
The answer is 40 km/h
